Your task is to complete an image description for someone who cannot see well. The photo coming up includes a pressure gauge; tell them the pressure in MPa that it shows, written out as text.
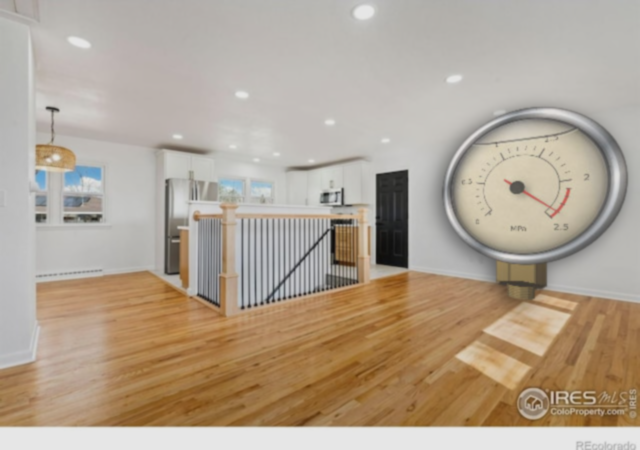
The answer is 2.4 MPa
